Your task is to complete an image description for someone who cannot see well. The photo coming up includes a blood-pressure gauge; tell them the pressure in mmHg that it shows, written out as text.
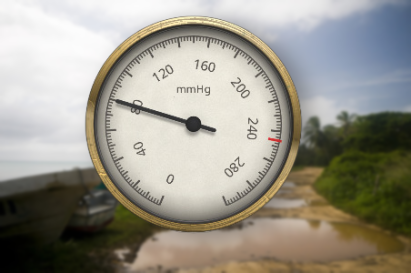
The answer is 80 mmHg
